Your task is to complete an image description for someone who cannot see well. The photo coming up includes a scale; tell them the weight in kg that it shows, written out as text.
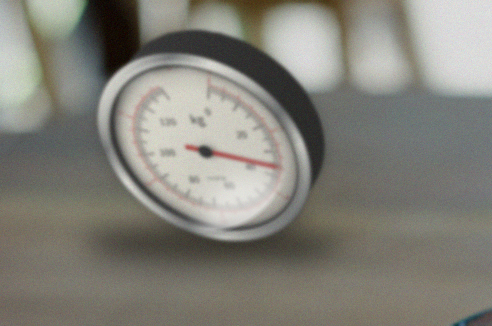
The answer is 35 kg
